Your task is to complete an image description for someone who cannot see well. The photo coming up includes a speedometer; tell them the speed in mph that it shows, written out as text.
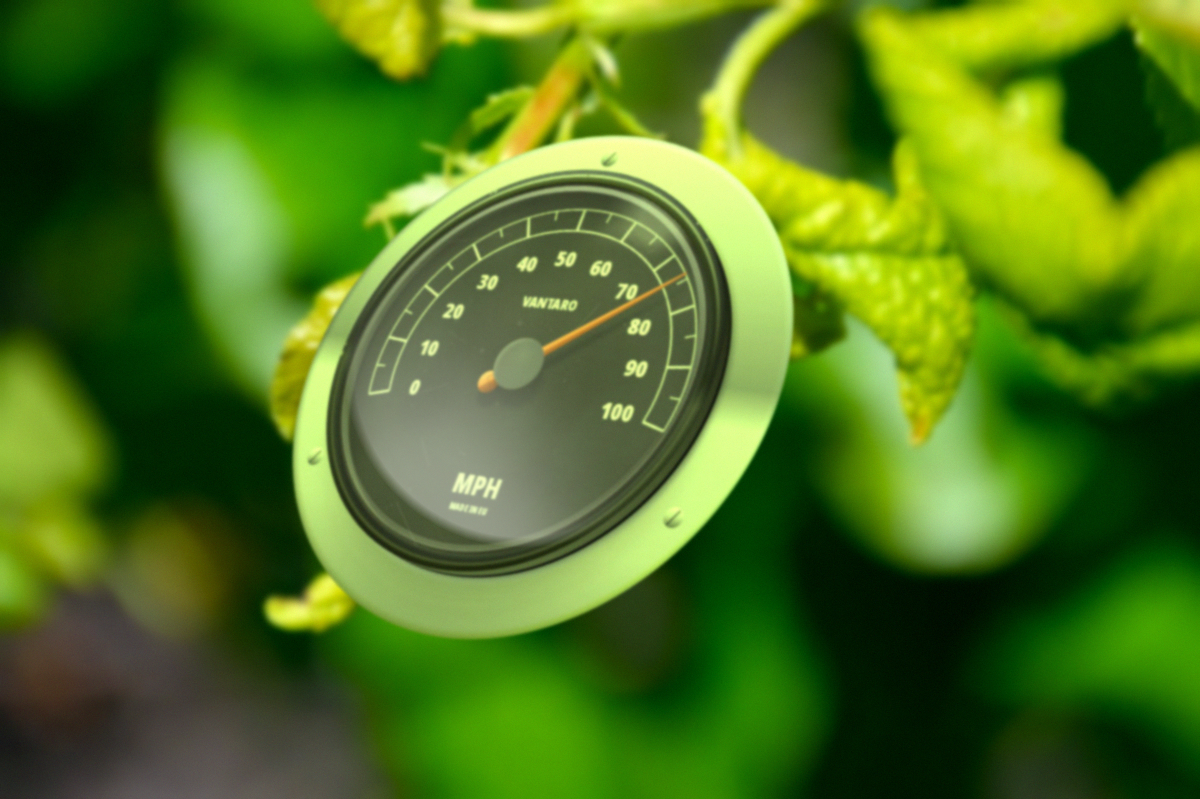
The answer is 75 mph
